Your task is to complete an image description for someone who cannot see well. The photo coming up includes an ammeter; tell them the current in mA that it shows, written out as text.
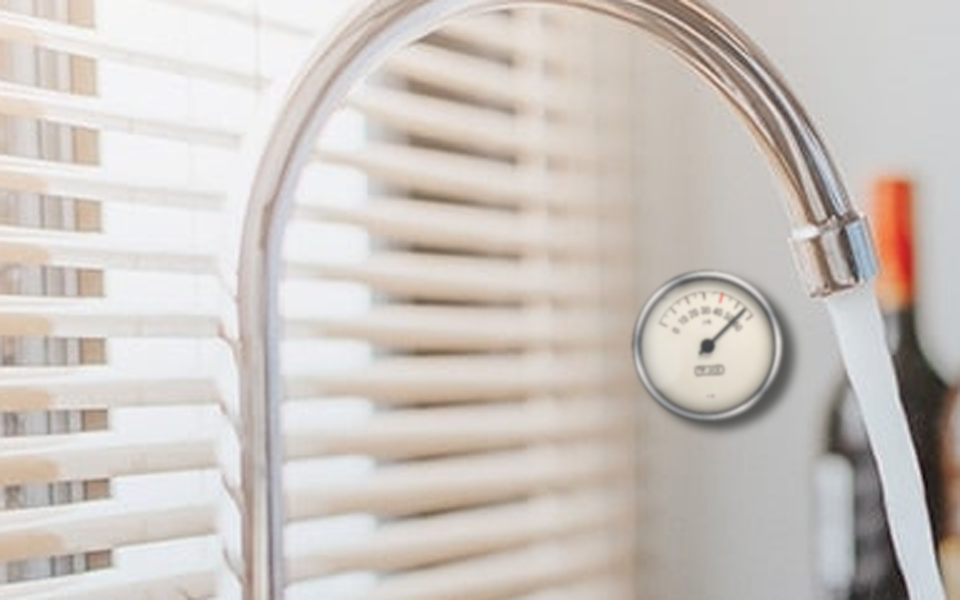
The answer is 55 mA
